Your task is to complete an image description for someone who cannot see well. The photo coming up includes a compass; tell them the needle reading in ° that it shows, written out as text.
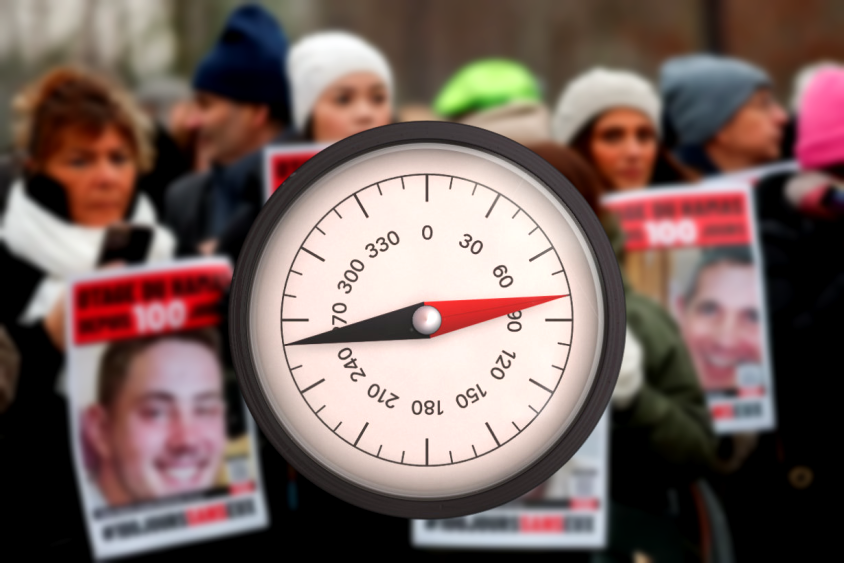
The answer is 80 °
